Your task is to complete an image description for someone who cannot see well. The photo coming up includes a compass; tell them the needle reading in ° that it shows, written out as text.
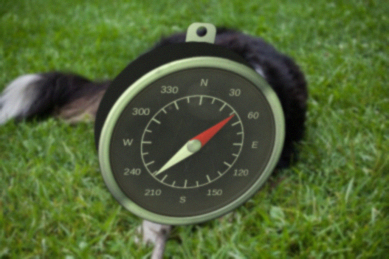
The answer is 45 °
